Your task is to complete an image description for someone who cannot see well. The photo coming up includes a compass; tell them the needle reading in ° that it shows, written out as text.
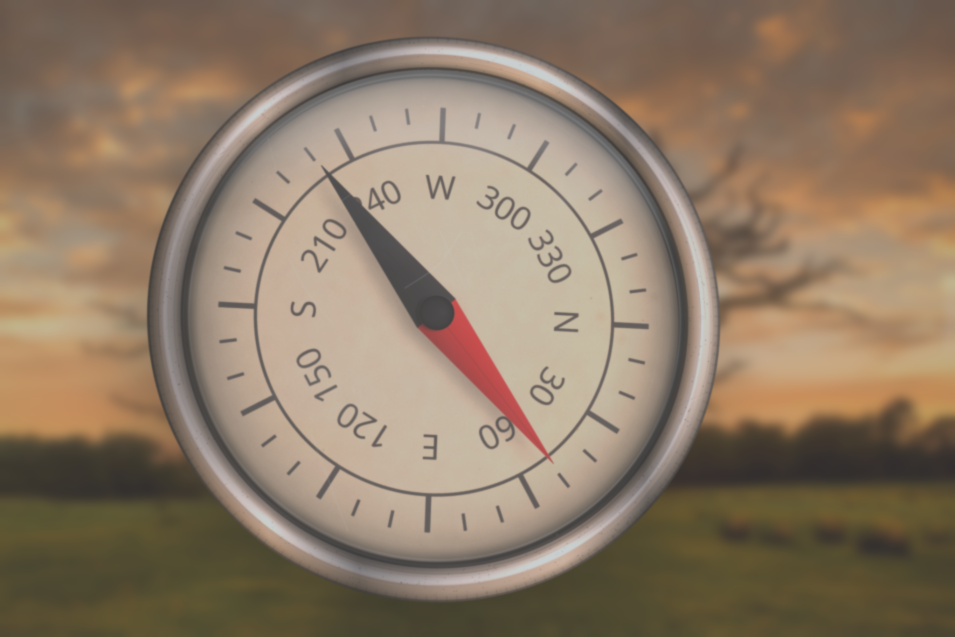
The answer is 50 °
